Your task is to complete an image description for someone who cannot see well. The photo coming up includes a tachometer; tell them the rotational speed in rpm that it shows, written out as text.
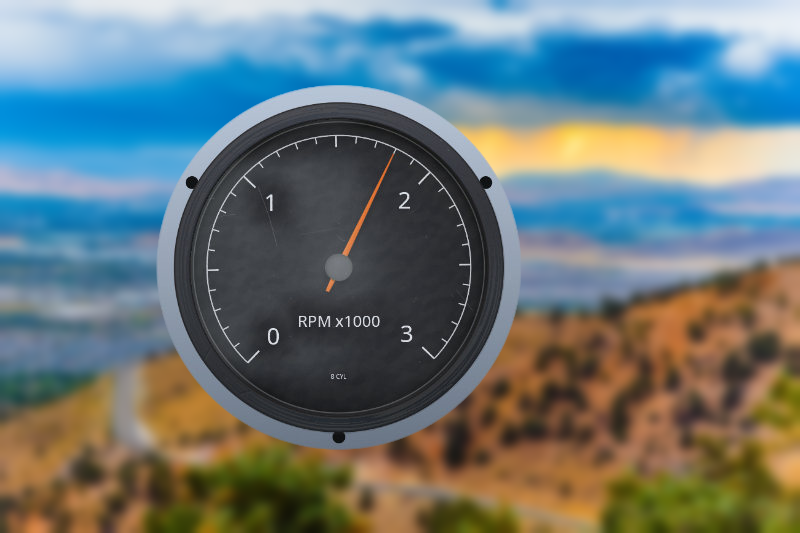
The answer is 1800 rpm
